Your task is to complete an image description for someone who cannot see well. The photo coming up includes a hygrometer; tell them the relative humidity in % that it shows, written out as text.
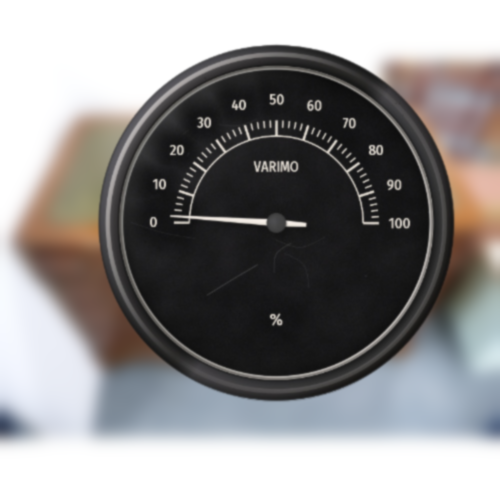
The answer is 2 %
